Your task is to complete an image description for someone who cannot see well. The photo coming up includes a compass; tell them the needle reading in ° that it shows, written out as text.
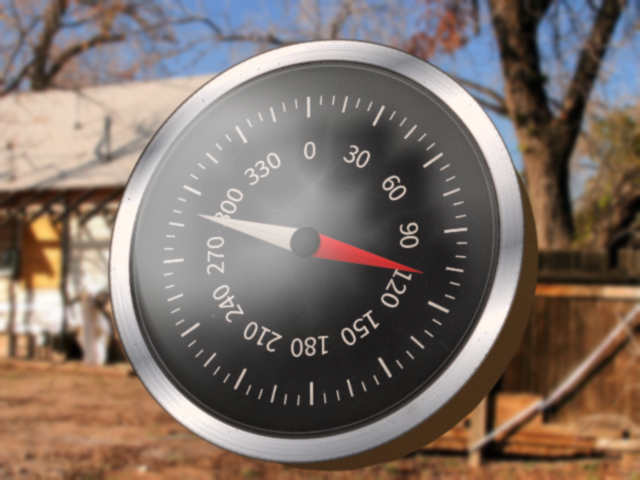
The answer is 110 °
